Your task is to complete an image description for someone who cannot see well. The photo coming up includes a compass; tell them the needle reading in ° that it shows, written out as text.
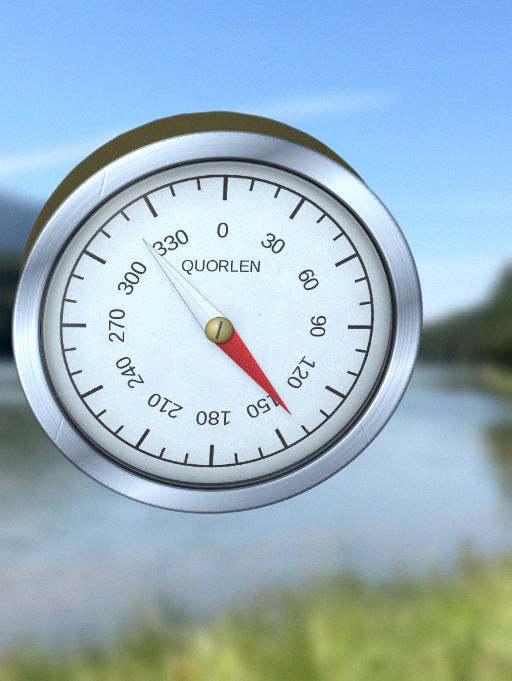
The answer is 140 °
